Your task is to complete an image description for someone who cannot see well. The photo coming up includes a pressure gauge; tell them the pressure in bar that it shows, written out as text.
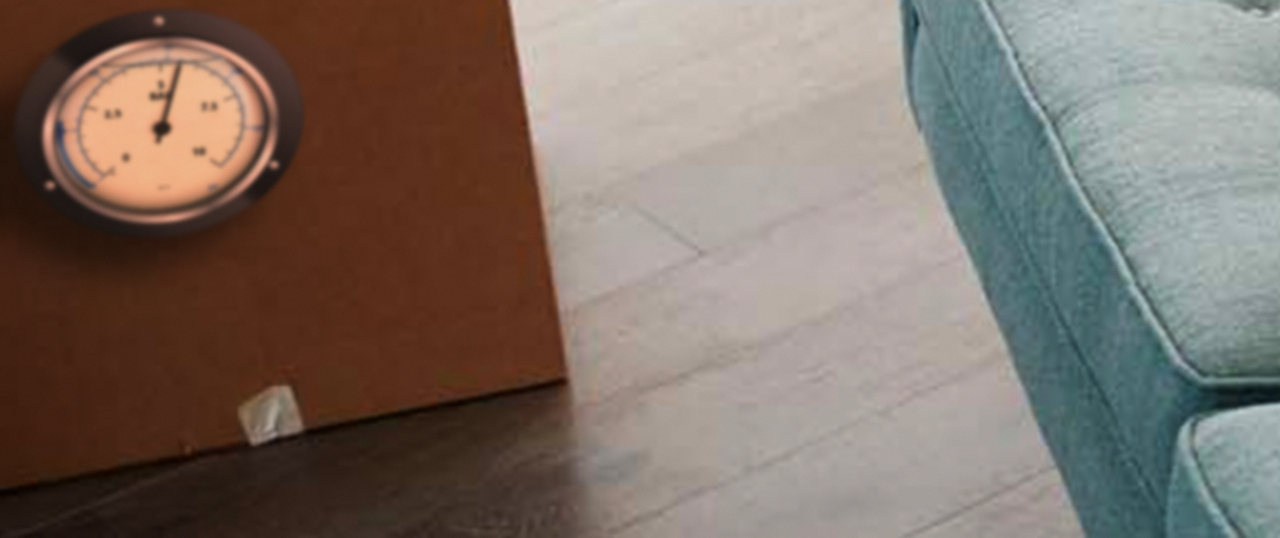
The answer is 5.5 bar
